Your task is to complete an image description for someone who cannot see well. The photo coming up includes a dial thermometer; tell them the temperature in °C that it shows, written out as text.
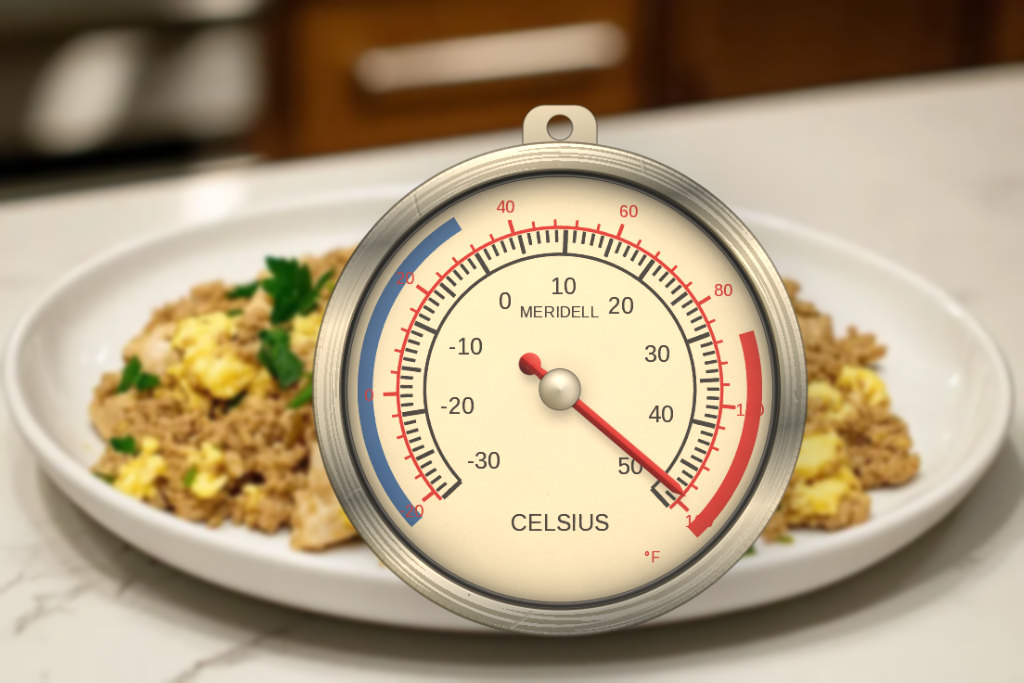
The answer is 48 °C
